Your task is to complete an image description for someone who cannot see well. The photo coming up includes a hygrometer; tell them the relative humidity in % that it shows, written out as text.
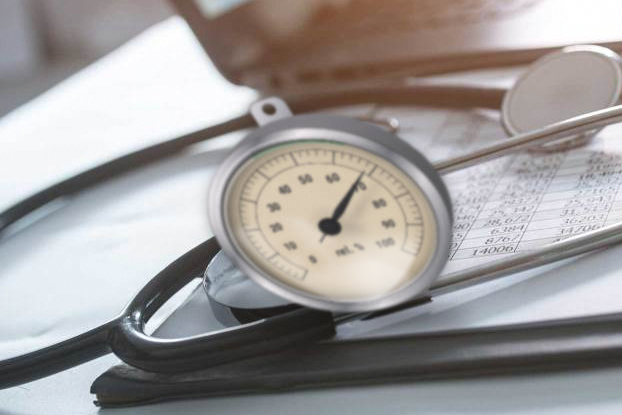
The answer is 68 %
